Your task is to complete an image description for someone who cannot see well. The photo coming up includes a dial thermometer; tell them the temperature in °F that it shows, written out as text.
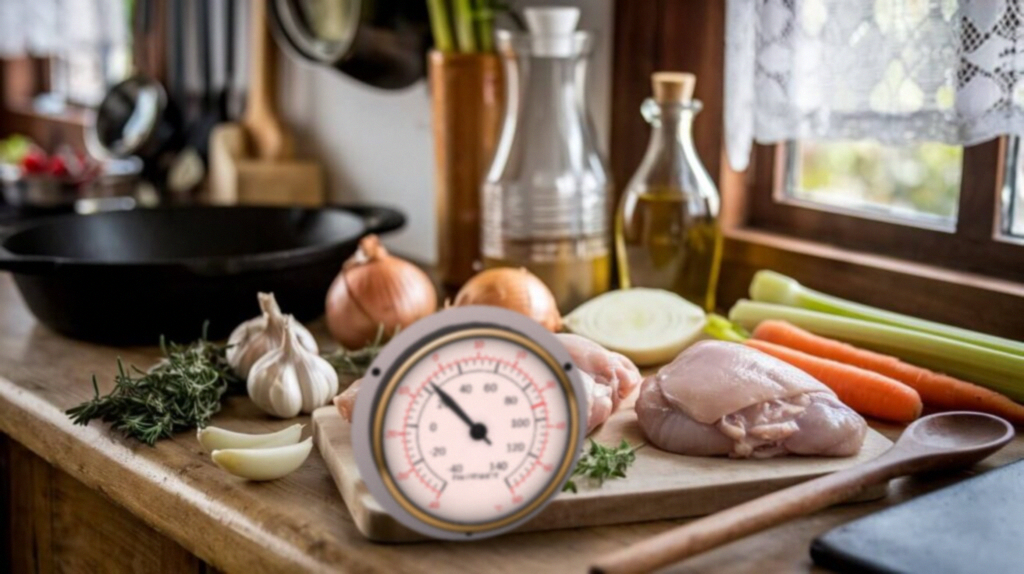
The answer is 24 °F
